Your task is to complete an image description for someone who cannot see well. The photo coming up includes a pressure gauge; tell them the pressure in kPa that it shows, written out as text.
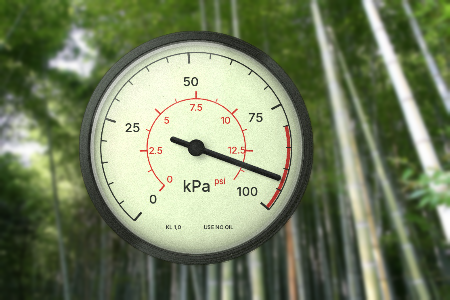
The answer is 92.5 kPa
